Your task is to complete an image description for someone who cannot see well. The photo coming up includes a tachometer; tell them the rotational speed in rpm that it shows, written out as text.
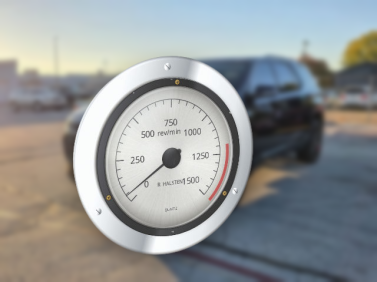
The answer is 50 rpm
